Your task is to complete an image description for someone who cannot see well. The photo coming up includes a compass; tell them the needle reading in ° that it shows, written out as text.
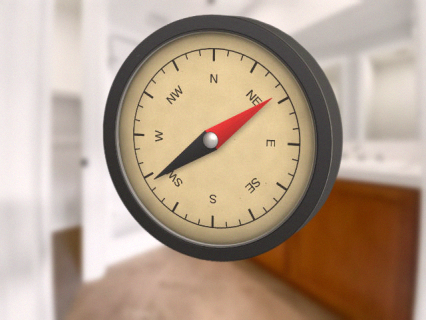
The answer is 55 °
